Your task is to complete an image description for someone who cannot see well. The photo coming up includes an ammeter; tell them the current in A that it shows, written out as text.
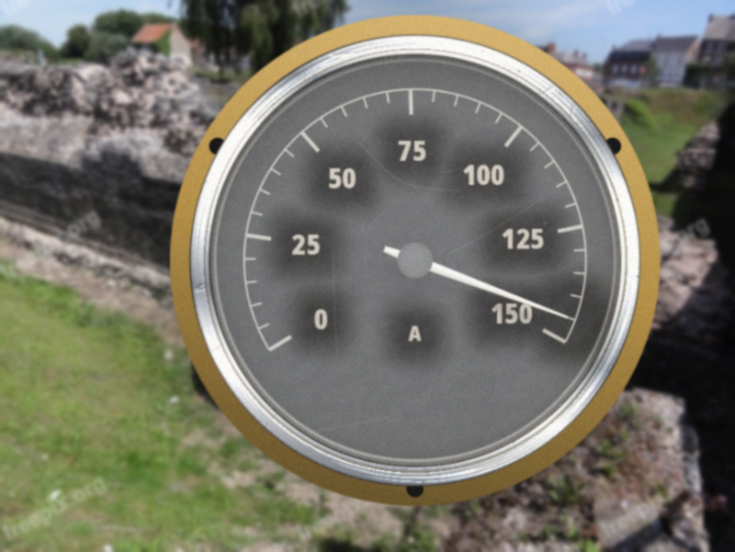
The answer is 145 A
